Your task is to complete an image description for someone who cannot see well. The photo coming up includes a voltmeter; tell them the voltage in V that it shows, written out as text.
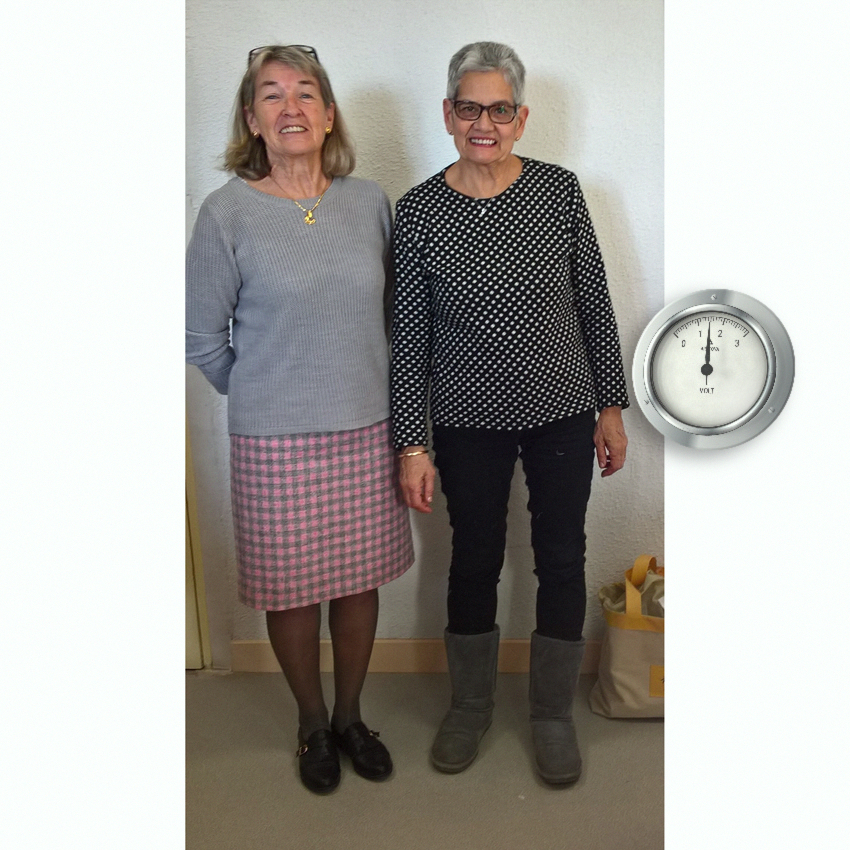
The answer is 1.5 V
